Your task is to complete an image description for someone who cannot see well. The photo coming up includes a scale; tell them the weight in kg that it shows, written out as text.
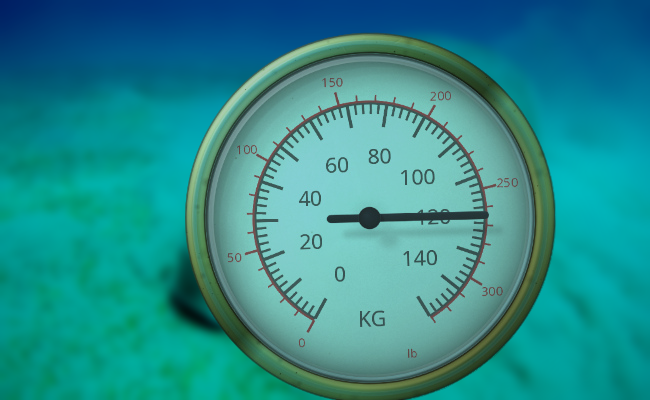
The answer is 120 kg
